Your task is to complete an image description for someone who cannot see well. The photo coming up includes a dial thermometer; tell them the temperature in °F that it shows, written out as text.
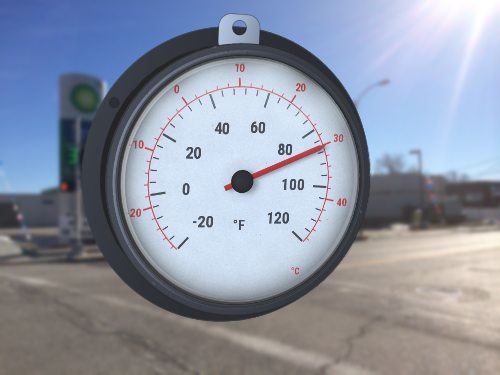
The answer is 86 °F
